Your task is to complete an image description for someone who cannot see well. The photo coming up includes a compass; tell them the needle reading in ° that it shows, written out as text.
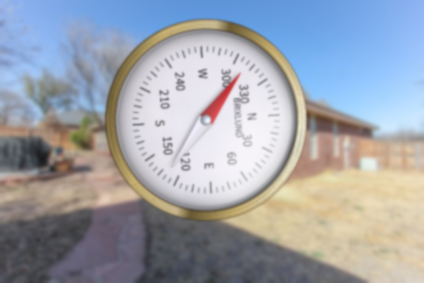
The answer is 310 °
